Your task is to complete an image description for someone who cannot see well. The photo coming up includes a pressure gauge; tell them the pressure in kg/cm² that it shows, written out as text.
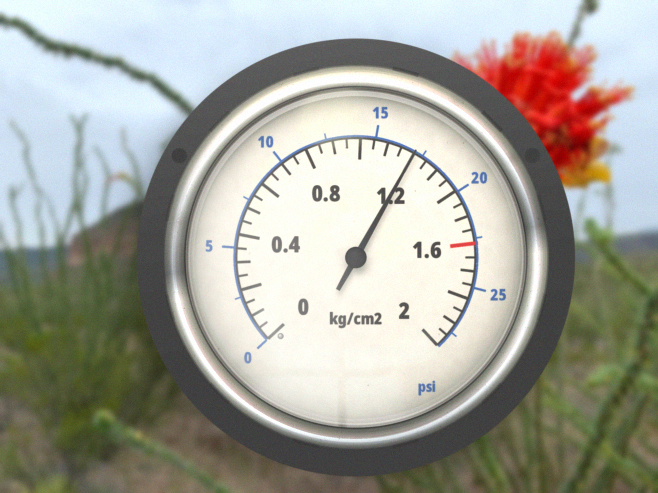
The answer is 1.2 kg/cm²
